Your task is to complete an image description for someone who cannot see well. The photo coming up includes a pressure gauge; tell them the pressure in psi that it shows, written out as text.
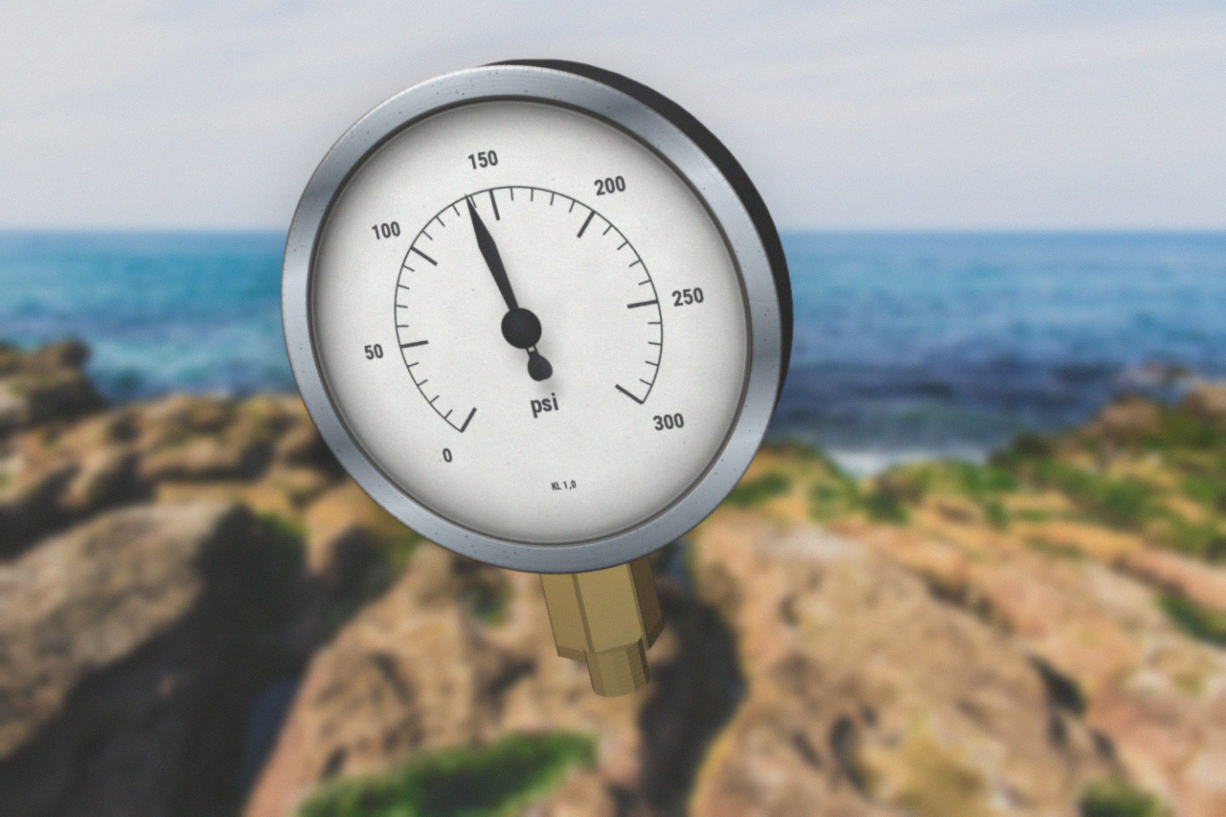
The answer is 140 psi
